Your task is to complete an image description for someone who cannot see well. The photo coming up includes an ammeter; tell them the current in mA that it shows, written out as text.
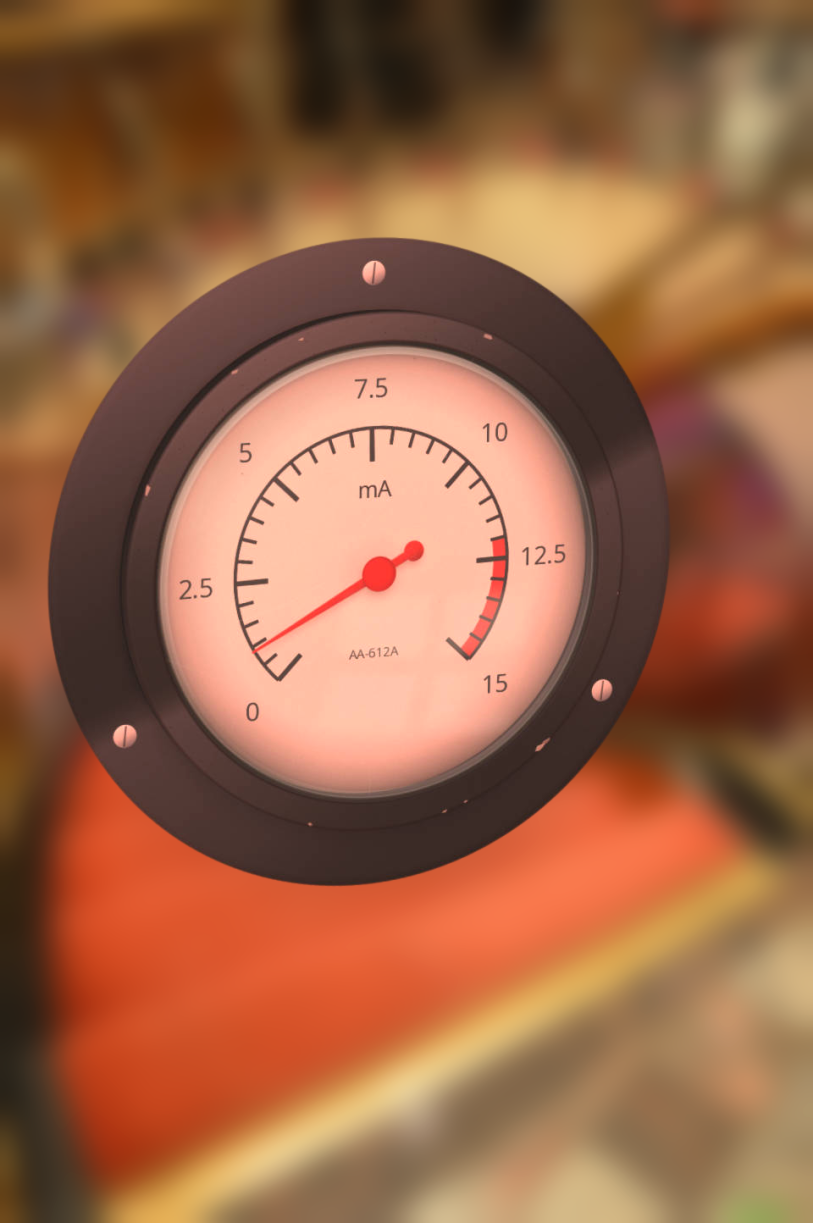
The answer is 1 mA
